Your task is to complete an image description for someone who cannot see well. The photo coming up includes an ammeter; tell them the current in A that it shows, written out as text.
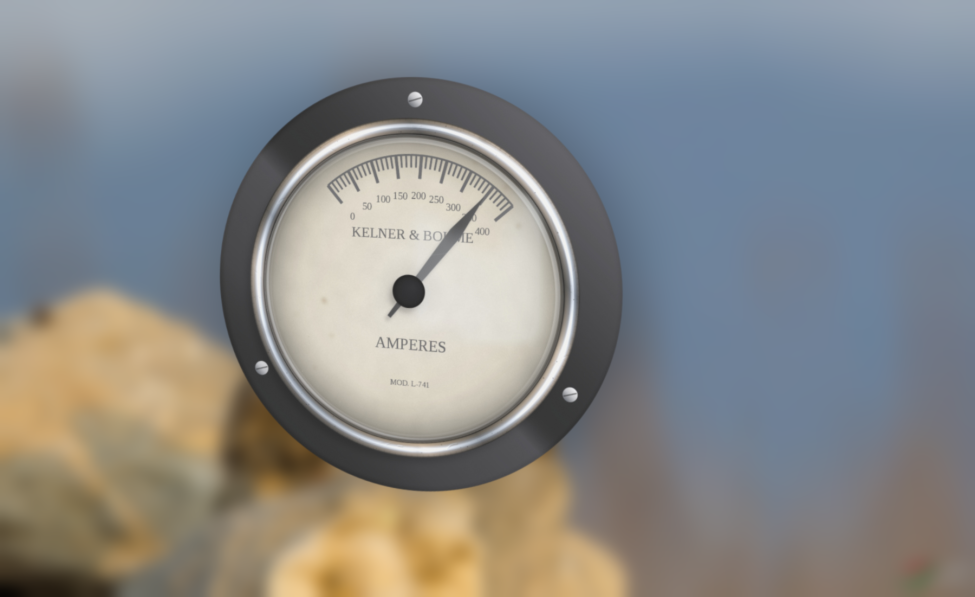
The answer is 350 A
